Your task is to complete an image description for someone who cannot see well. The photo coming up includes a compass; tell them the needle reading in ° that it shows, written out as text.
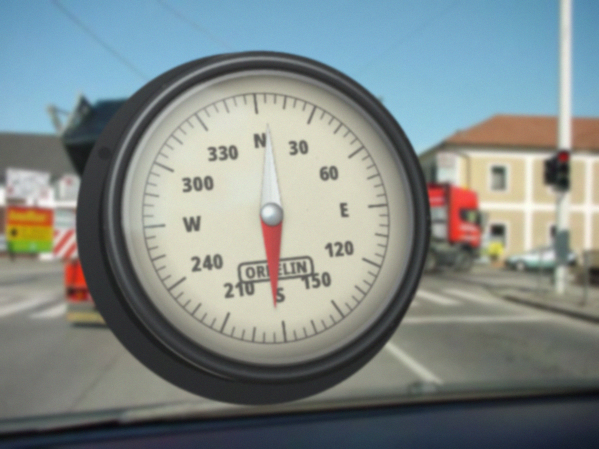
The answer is 185 °
